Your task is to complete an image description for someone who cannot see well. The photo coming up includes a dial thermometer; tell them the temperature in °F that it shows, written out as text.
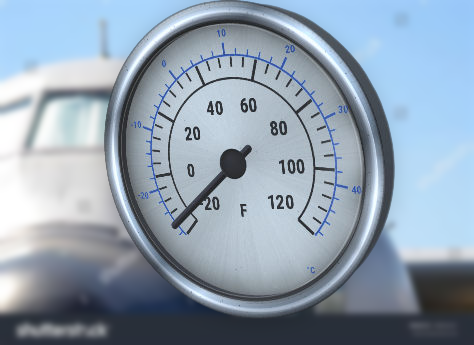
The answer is -16 °F
